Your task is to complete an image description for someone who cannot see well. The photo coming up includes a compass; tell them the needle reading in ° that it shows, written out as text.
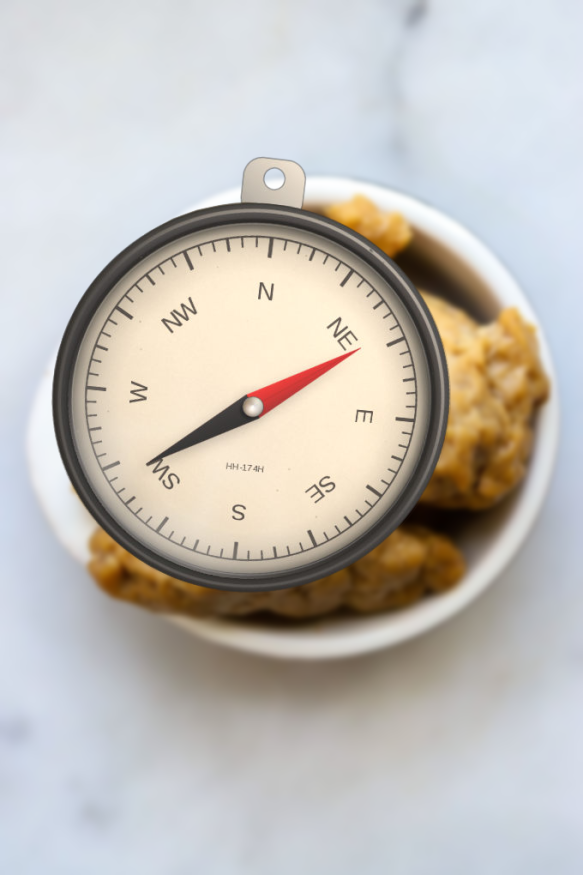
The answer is 55 °
